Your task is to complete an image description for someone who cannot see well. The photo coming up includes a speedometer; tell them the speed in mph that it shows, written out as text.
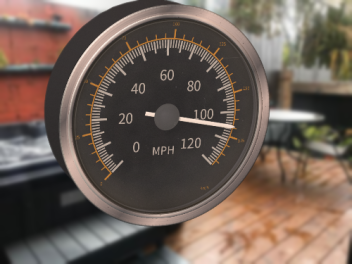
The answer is 105 mph
